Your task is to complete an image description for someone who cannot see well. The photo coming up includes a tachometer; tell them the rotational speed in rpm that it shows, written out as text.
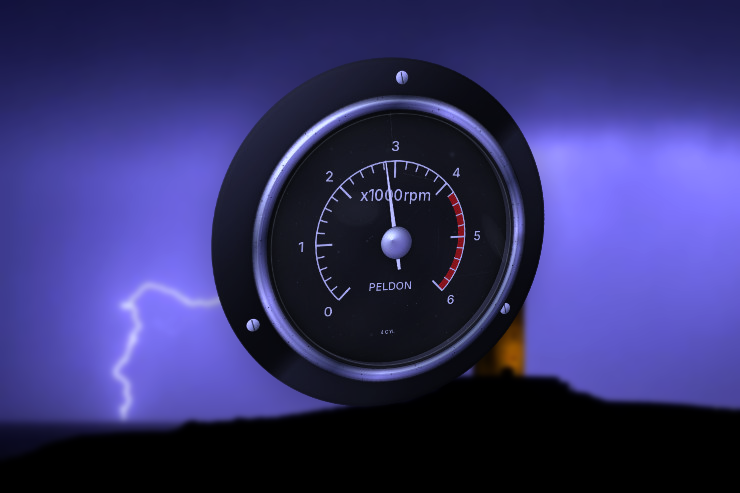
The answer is 2800 rpm
